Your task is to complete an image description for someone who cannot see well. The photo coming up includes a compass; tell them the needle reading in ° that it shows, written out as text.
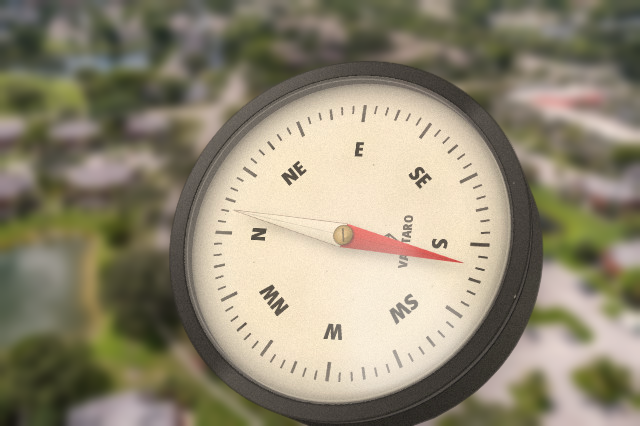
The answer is 190 °
